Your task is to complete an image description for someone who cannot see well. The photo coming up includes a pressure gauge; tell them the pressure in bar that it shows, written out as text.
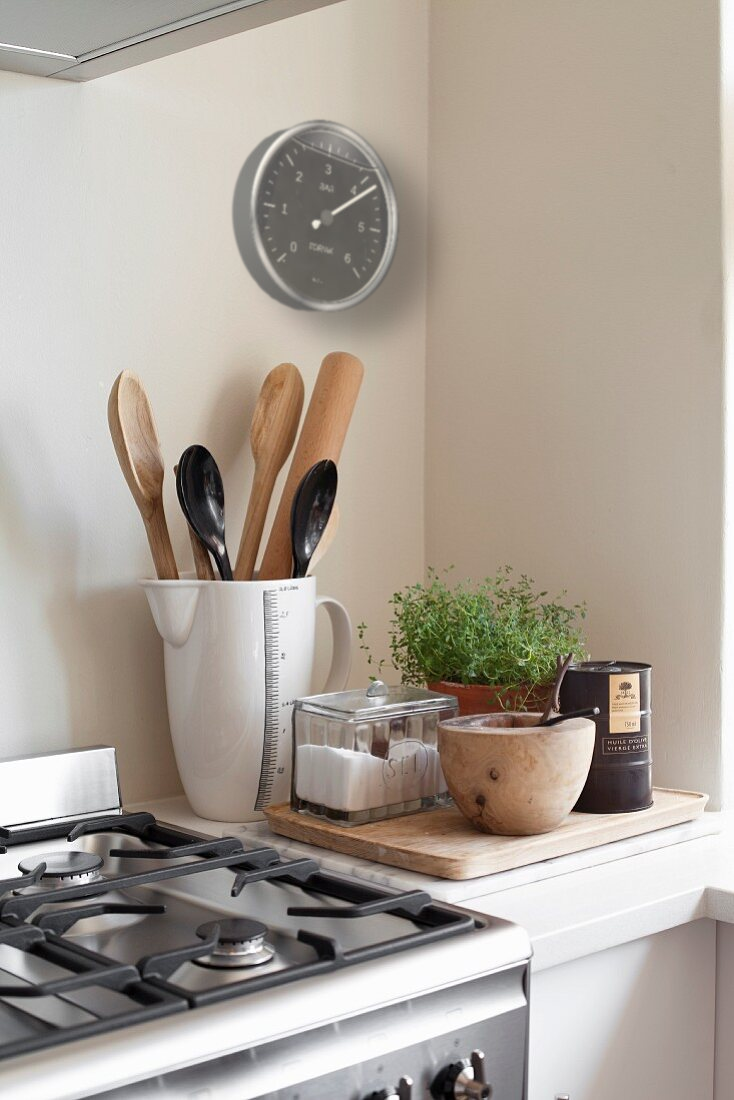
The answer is 4.2 bar
